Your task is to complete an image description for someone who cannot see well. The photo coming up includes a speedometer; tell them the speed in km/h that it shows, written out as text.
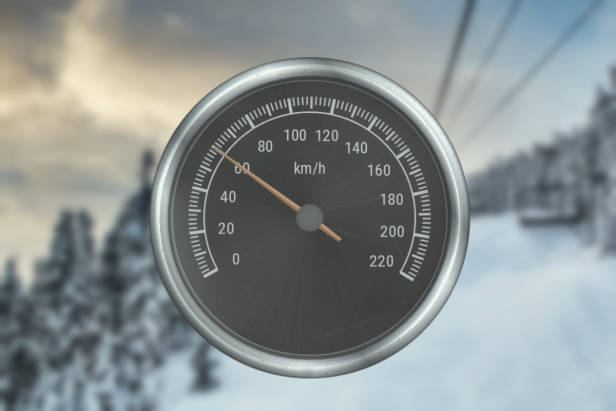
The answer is 60 km/h
